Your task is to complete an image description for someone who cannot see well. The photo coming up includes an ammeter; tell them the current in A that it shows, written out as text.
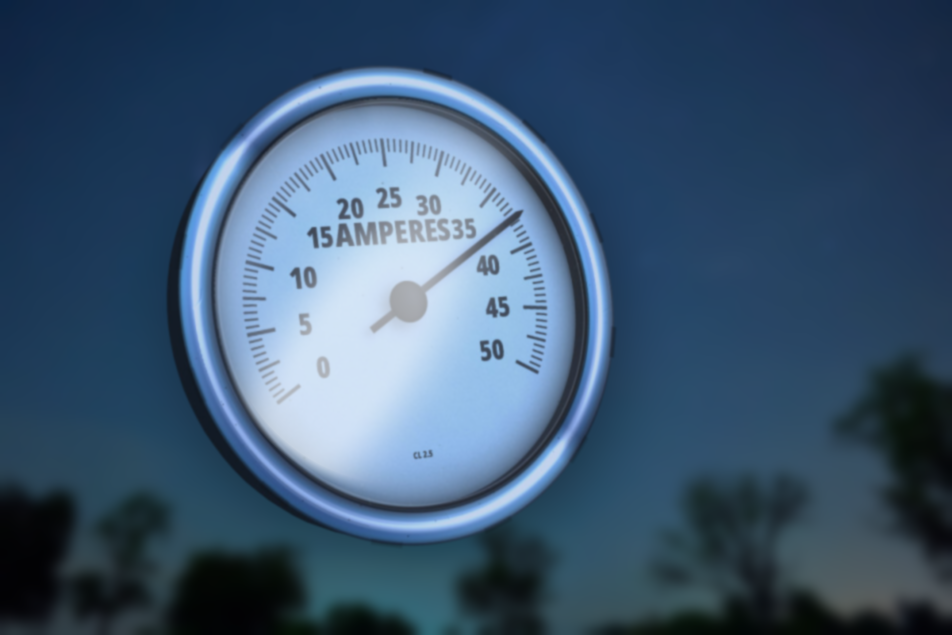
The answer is 37.5 A
